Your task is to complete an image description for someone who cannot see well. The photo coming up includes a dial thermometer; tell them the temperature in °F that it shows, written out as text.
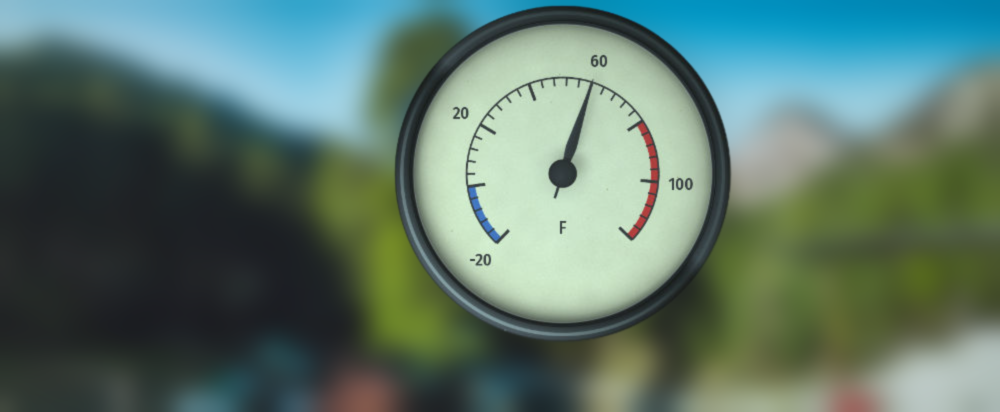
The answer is 60 °F
